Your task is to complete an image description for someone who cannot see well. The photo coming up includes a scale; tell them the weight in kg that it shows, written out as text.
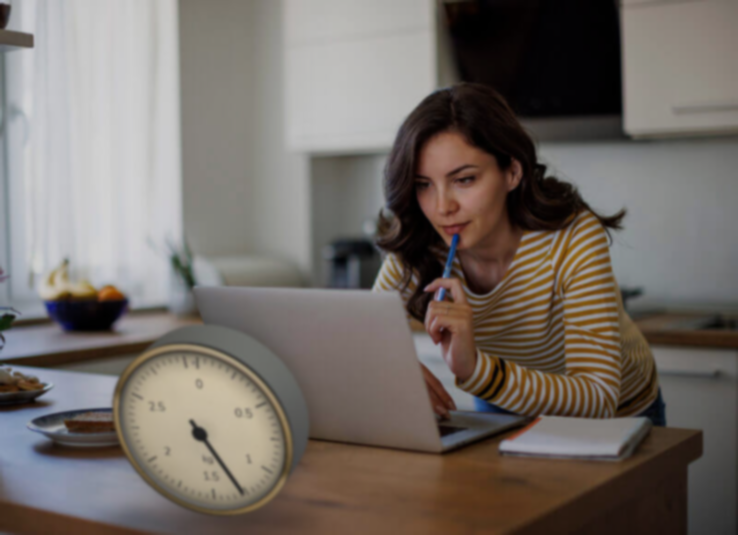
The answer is 1.25 kg
